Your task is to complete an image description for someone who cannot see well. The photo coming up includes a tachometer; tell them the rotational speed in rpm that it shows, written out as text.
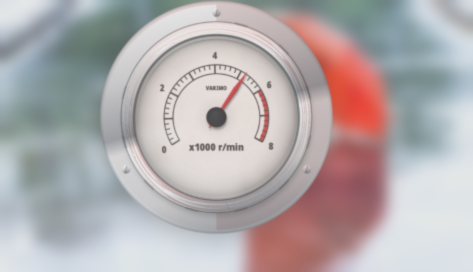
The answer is 5200 rpm
